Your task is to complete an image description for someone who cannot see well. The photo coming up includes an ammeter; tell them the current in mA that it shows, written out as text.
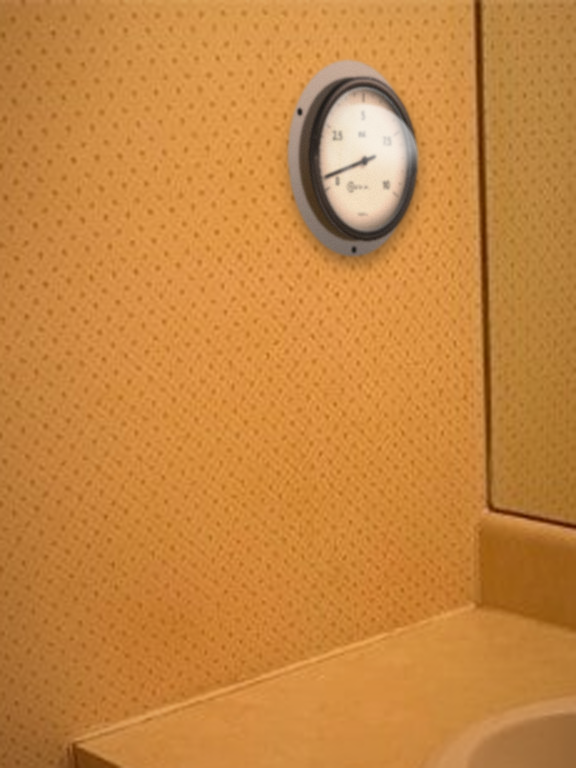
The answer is 0.5 mA
